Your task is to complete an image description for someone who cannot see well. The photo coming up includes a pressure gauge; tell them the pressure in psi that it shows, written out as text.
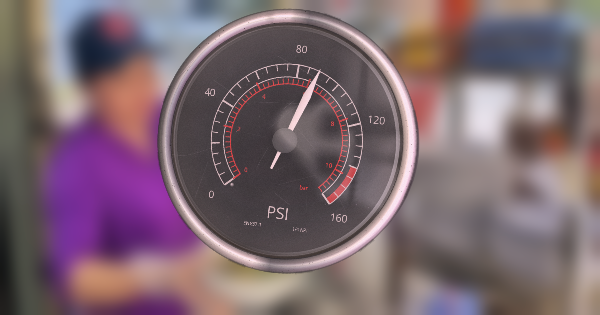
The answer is 90 psi
